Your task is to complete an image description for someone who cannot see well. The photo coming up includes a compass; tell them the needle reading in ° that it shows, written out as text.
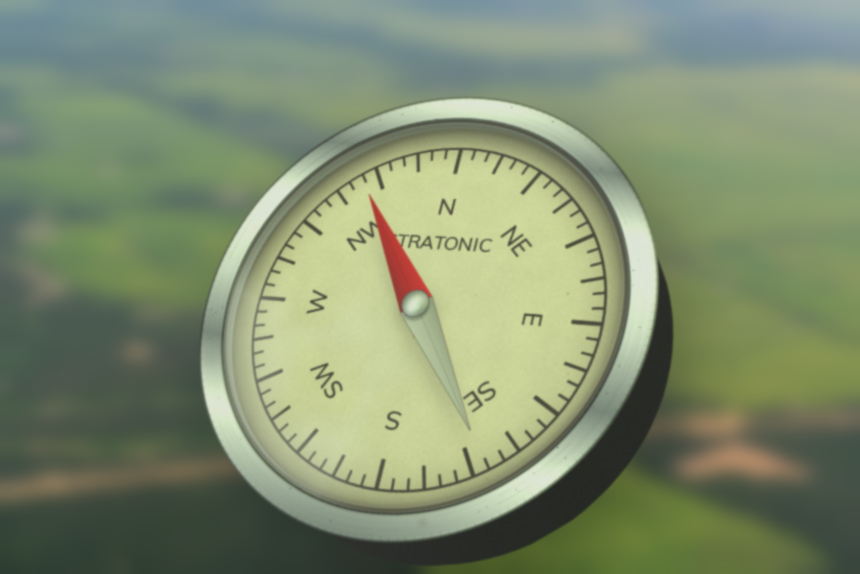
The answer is 325 °
